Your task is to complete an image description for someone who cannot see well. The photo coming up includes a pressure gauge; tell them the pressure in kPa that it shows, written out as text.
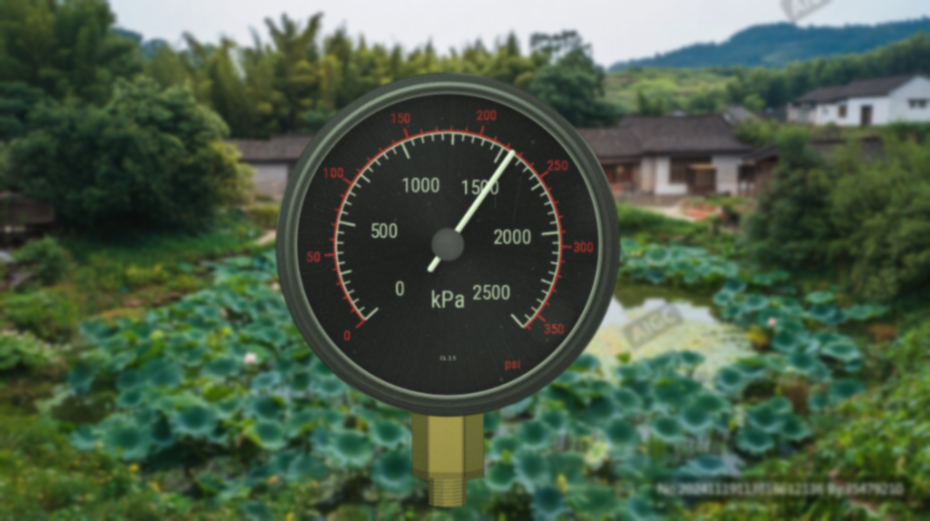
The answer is 1550 kPa
